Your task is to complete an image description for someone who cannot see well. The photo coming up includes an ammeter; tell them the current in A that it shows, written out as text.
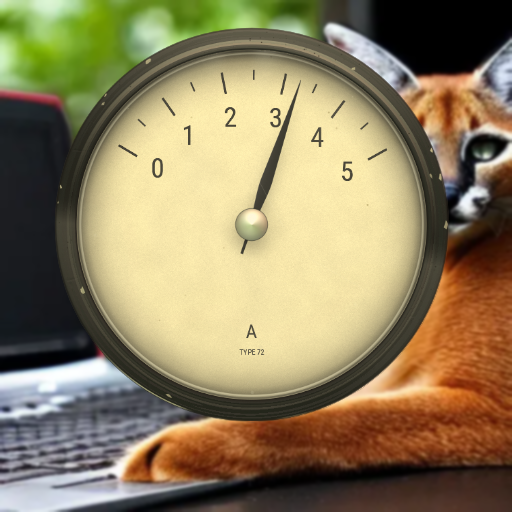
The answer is 3.25 A
